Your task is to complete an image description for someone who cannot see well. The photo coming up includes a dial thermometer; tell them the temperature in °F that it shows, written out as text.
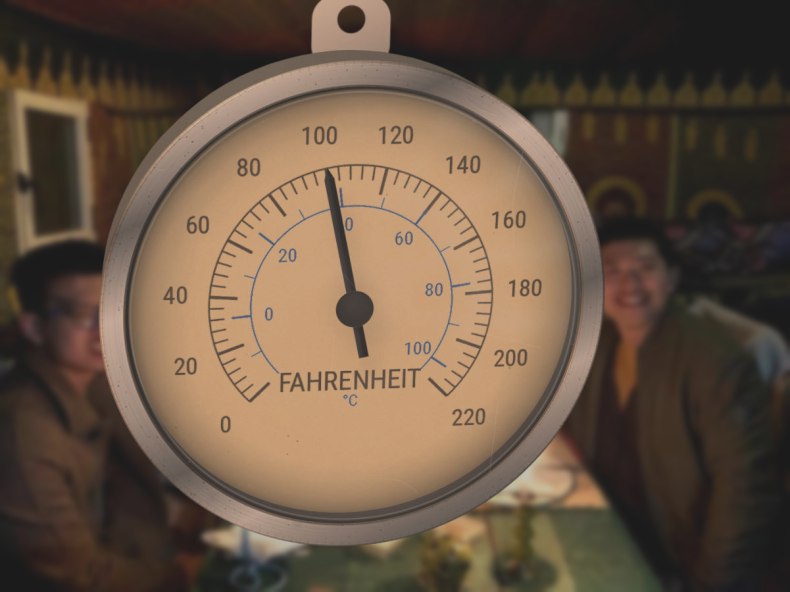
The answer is 100 °F
